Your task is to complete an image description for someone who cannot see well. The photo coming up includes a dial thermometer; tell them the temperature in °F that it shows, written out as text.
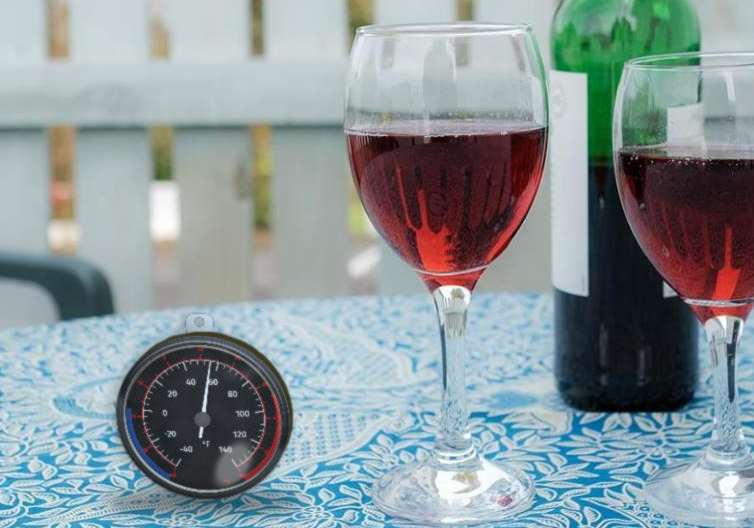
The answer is 56 °F
